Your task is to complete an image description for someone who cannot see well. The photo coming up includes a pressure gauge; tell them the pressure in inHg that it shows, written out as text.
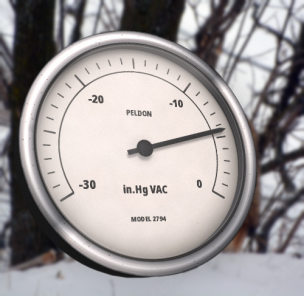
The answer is -5.5 inHg
